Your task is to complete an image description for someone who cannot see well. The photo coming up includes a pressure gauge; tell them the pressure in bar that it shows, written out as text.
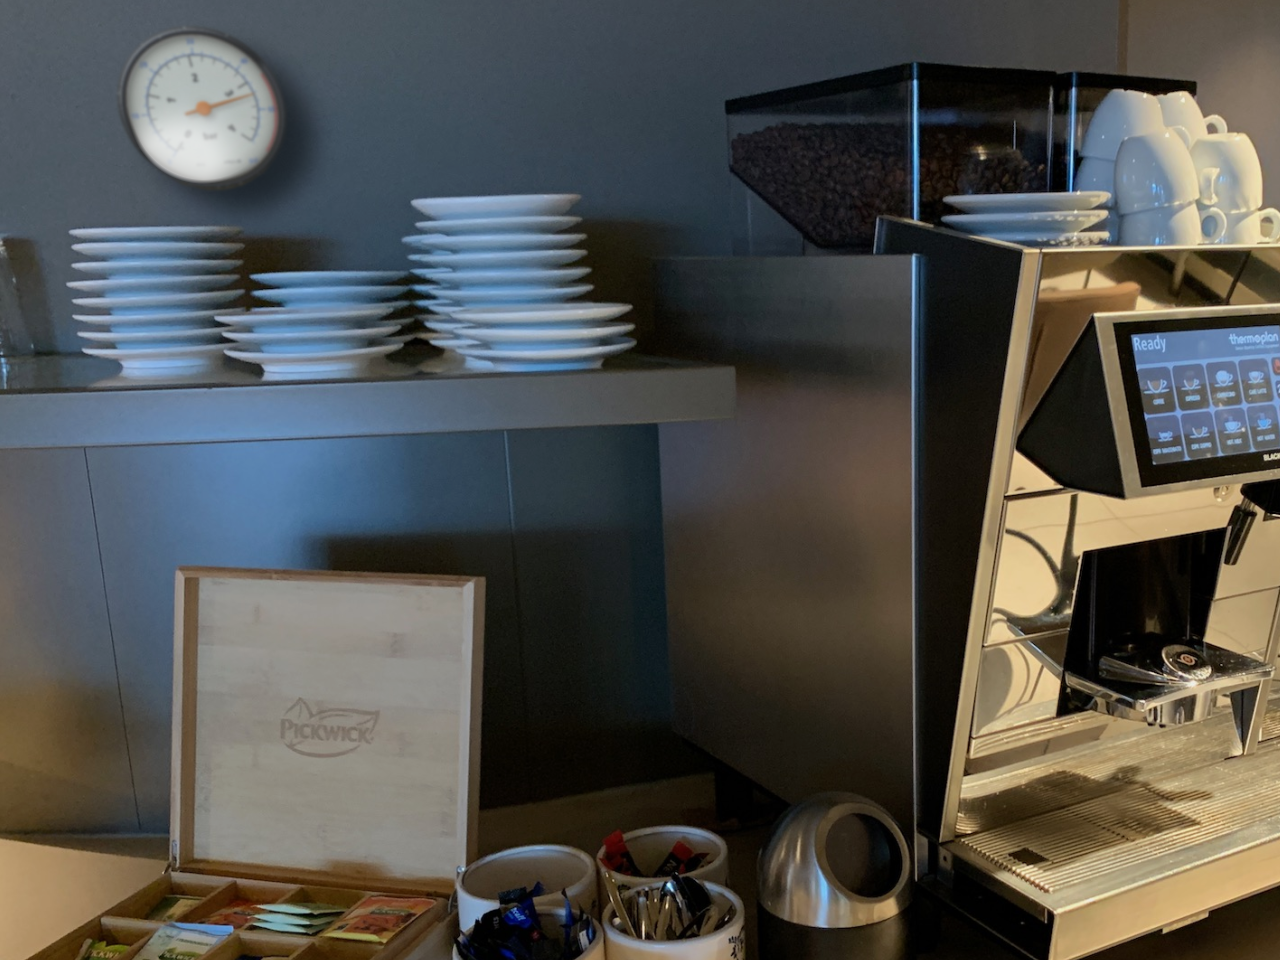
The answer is 3.2 bar
